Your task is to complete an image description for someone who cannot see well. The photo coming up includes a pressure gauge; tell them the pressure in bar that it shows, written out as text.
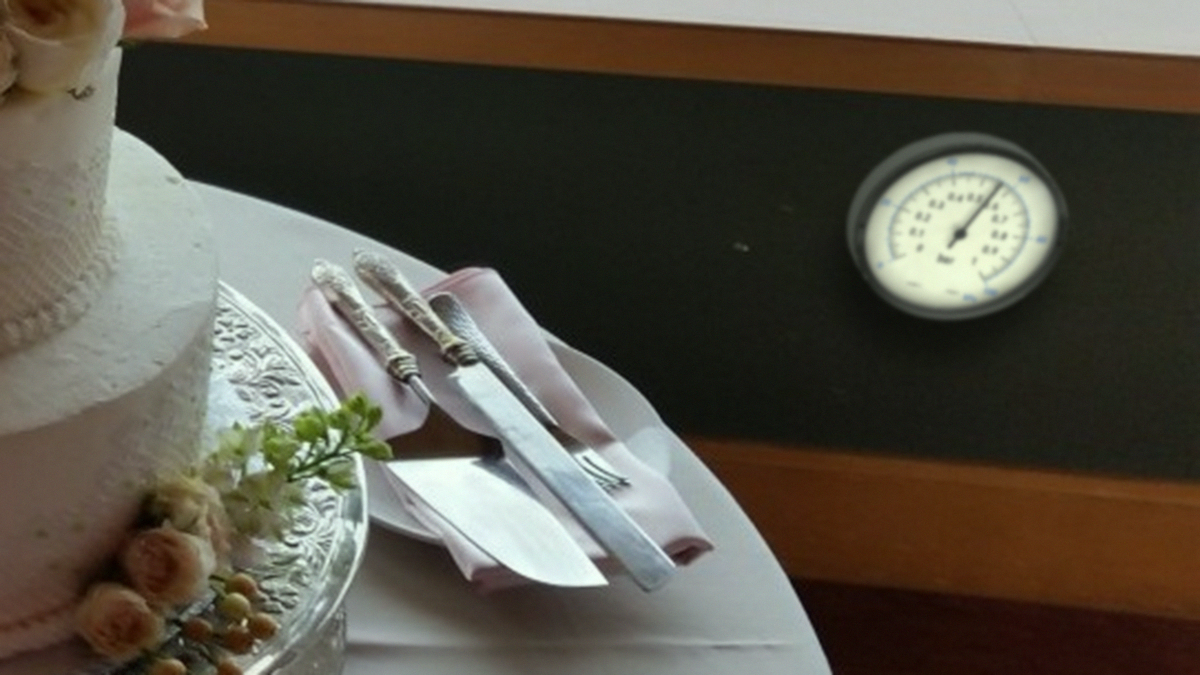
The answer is 0.55 bar
